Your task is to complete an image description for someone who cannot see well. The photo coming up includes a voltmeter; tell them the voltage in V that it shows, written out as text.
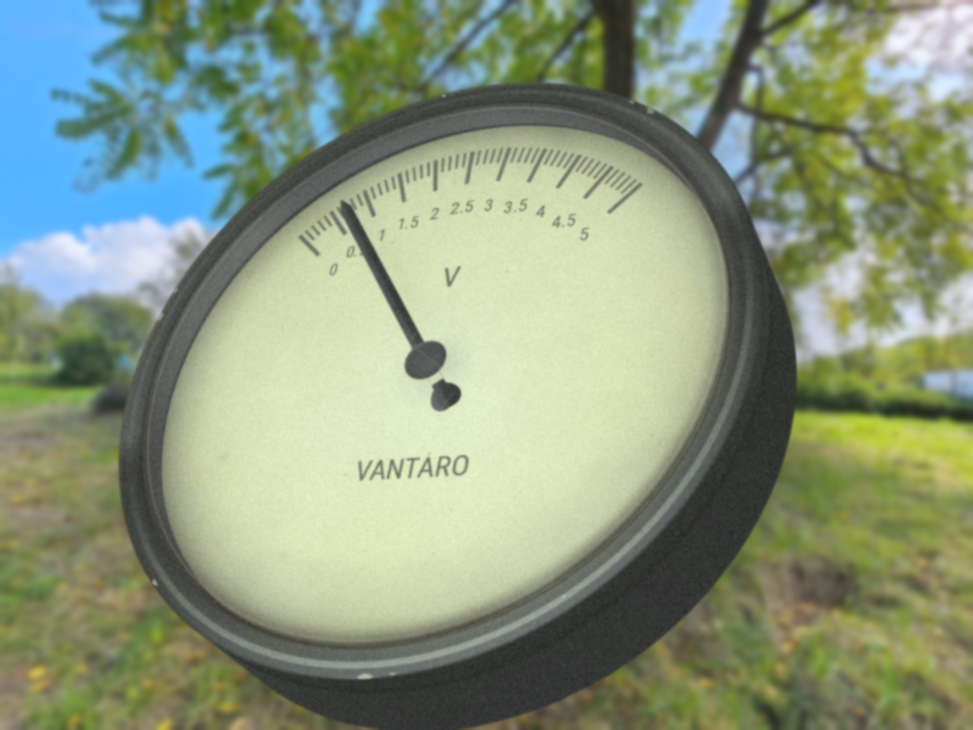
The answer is 0.7 V
